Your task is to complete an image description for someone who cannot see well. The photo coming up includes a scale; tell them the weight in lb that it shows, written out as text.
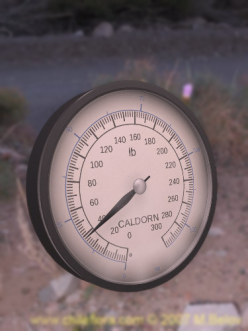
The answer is 40 lb
